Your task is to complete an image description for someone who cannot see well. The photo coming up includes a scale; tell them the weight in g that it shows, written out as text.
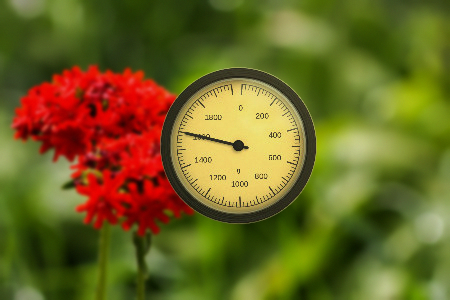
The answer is 1600 g
